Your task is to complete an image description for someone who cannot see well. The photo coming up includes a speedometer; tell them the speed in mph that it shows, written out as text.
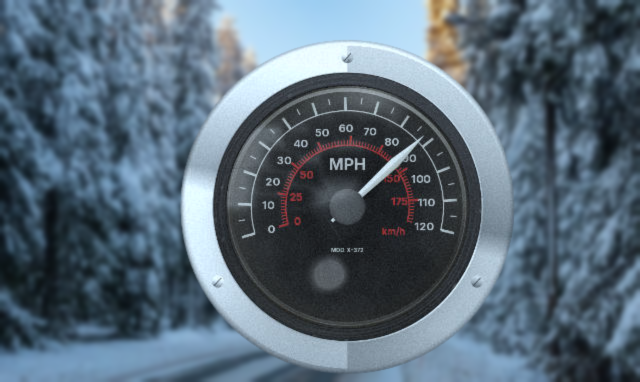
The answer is 87.5 mph
